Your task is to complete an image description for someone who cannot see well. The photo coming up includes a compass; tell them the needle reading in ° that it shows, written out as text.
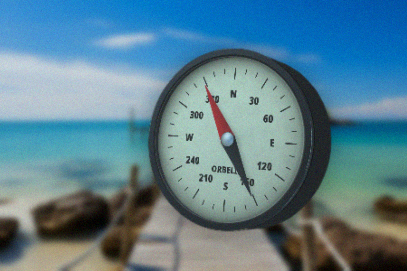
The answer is 330 °
